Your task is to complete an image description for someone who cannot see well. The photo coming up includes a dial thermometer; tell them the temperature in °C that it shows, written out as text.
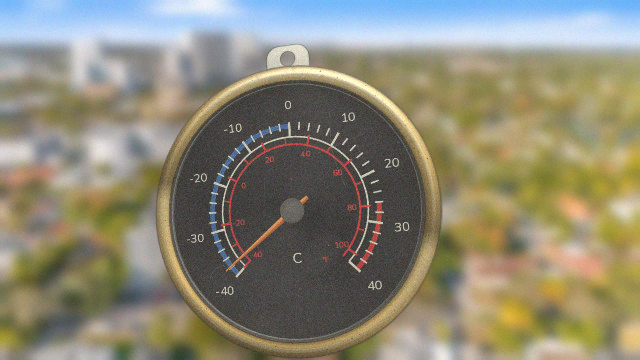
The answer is -38 °C
